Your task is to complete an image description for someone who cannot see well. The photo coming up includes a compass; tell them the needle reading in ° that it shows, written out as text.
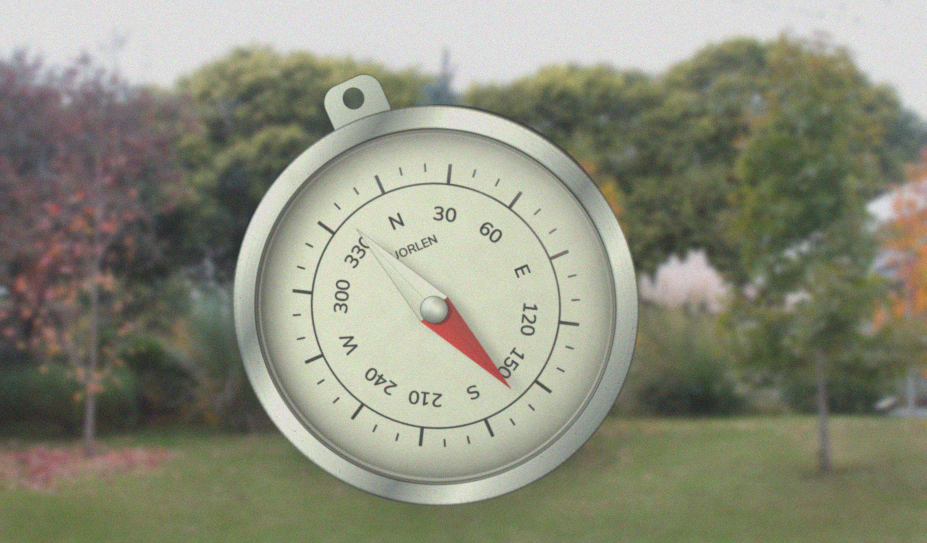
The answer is 160 °
